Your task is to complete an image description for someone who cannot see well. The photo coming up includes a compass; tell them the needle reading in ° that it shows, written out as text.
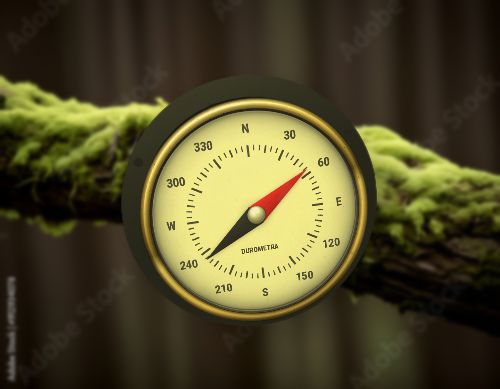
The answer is 55 °
